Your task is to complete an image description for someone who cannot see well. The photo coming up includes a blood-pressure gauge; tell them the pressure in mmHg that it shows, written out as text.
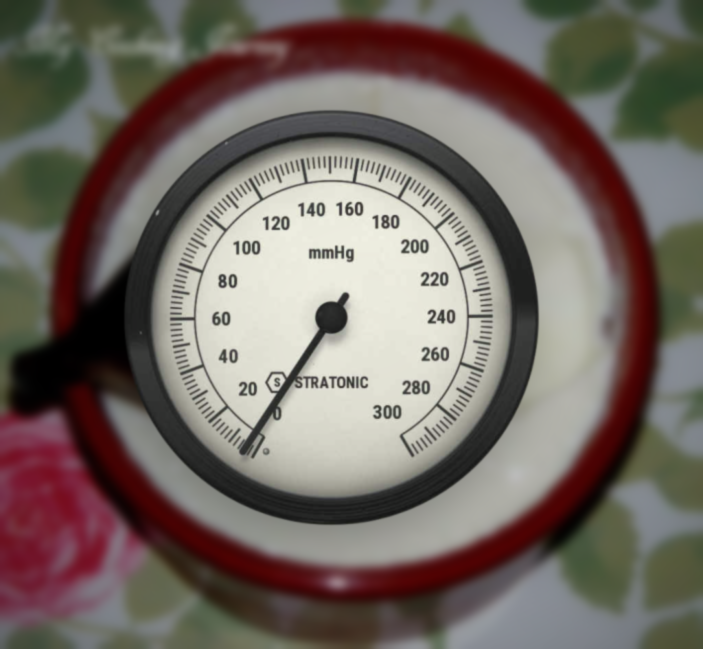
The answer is 4 mmHg
